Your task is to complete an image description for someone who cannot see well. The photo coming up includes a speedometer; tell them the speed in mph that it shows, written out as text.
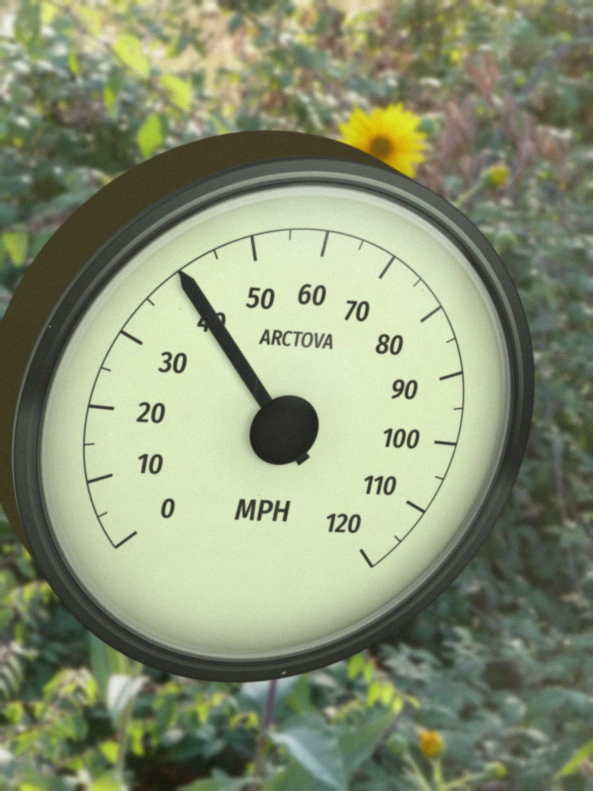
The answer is 40 mph
